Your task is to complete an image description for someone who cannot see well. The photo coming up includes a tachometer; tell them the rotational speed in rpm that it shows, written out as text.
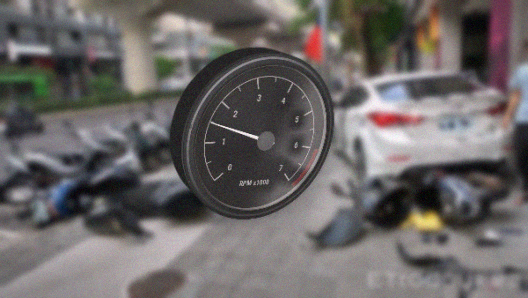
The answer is 1500 rpm
